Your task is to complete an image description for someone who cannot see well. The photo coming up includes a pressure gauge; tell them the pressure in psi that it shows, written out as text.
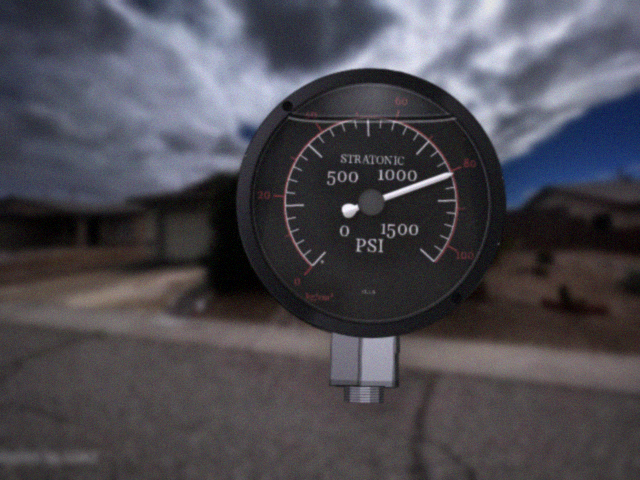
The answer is 1150 psi
